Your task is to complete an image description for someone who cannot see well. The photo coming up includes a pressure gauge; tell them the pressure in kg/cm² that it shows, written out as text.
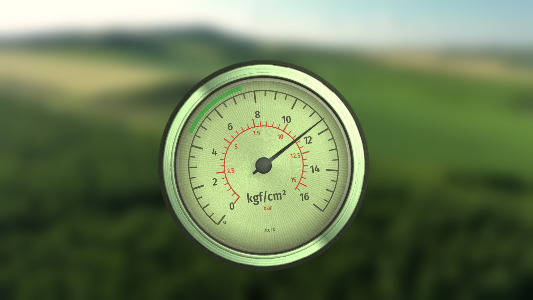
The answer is 11.5 kg/cm²
